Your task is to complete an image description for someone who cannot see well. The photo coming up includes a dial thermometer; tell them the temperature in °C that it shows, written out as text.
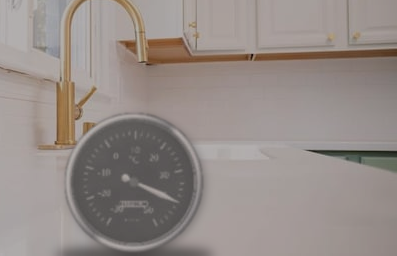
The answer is 40 °C
